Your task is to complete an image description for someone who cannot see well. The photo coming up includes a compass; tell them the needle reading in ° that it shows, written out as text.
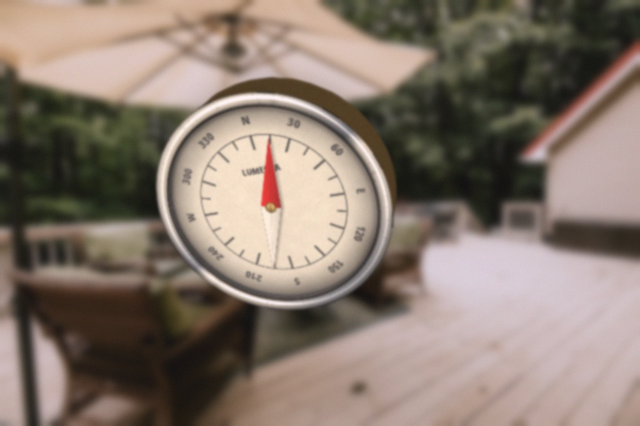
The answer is 15 °
